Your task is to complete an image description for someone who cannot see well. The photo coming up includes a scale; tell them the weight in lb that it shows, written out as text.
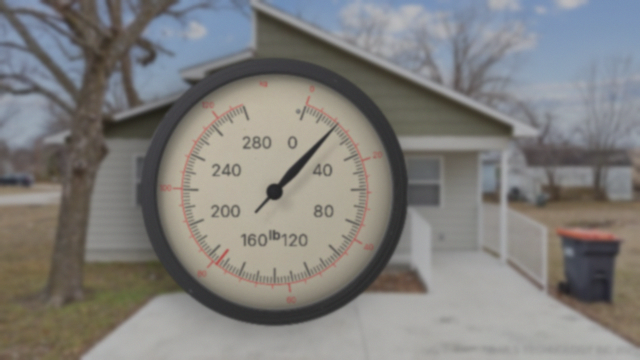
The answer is 20 lb
